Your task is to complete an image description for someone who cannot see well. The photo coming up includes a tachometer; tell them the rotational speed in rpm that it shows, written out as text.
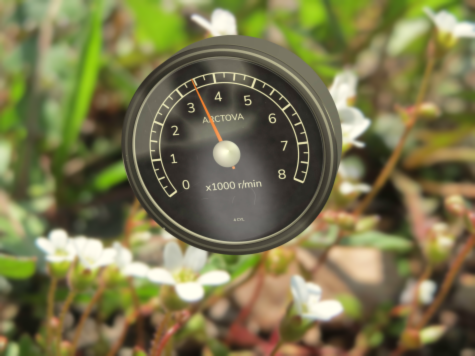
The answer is 3500 rpm
